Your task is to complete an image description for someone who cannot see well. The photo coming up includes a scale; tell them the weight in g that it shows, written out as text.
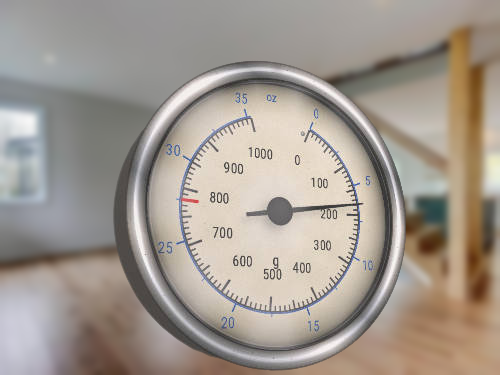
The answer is 180 g
